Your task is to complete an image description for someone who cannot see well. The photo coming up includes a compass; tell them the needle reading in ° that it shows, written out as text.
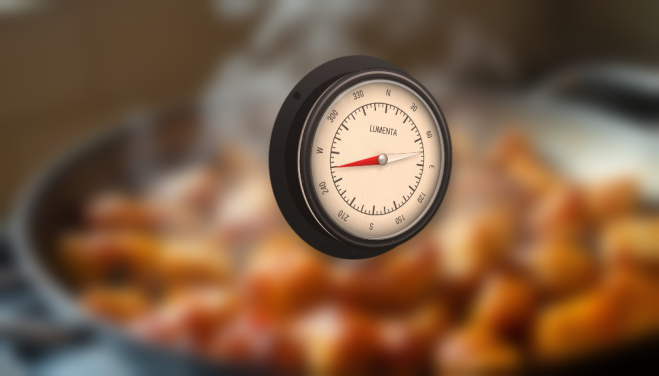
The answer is 255 °
